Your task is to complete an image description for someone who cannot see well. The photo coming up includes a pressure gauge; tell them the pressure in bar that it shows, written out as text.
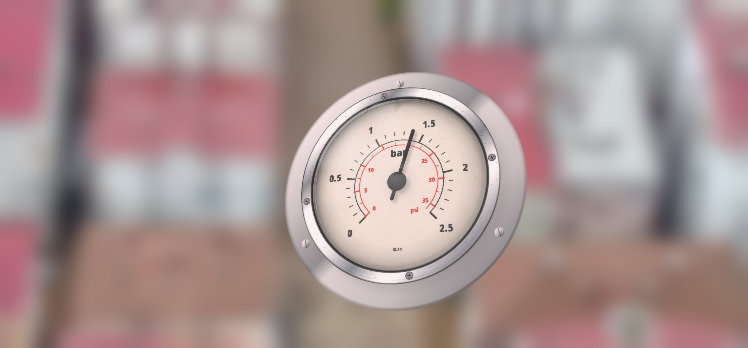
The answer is 1.4 bar
